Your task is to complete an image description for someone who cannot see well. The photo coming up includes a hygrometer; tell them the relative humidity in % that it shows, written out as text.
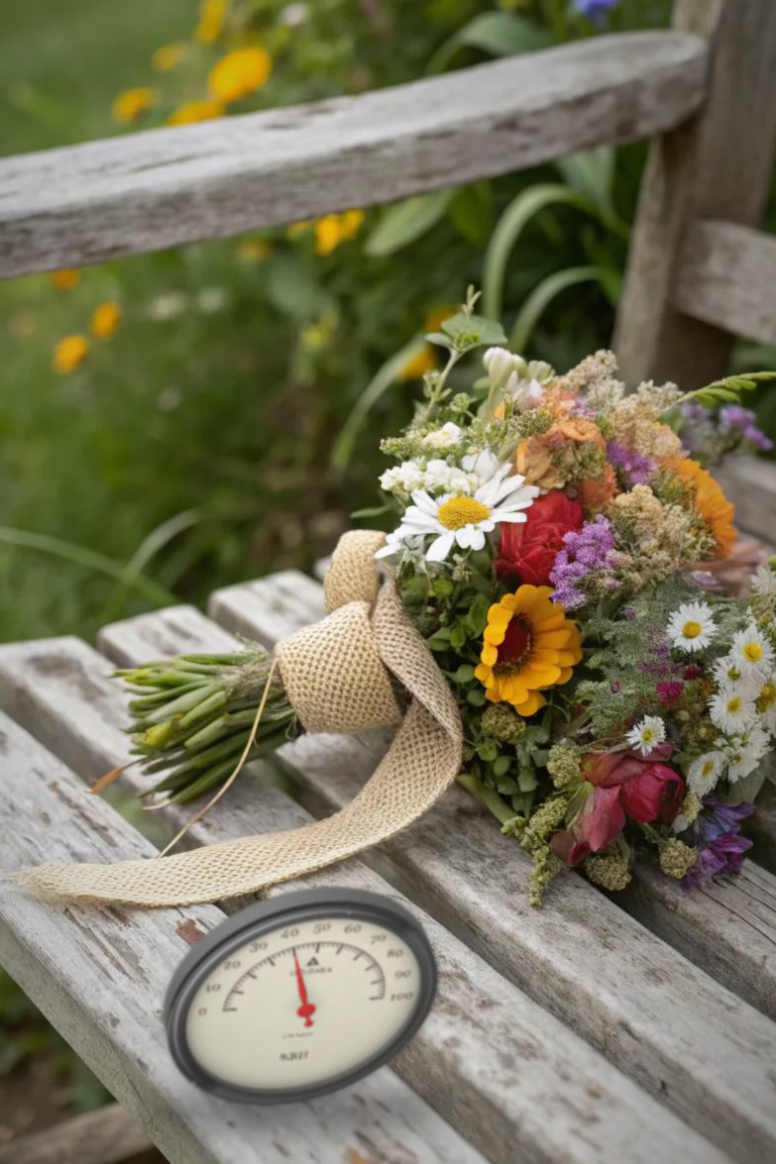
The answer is 40 %
